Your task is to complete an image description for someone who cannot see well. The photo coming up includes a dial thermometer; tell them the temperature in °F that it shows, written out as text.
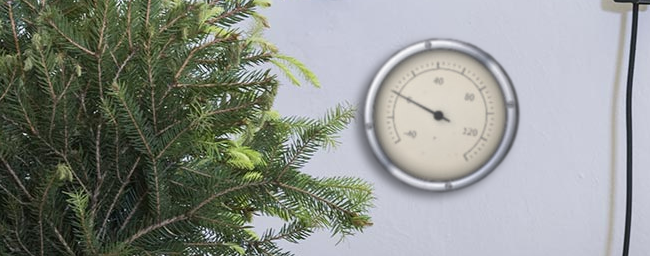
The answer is 0 °F
